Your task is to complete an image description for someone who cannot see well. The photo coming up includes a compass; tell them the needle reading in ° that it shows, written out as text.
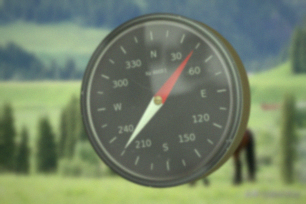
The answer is 45 °
